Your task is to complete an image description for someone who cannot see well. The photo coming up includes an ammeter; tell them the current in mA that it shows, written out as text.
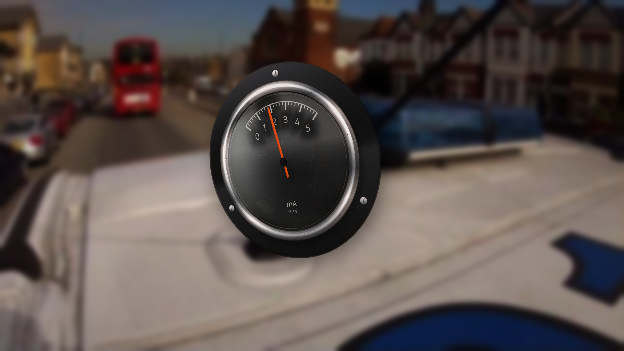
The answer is 2 mA
